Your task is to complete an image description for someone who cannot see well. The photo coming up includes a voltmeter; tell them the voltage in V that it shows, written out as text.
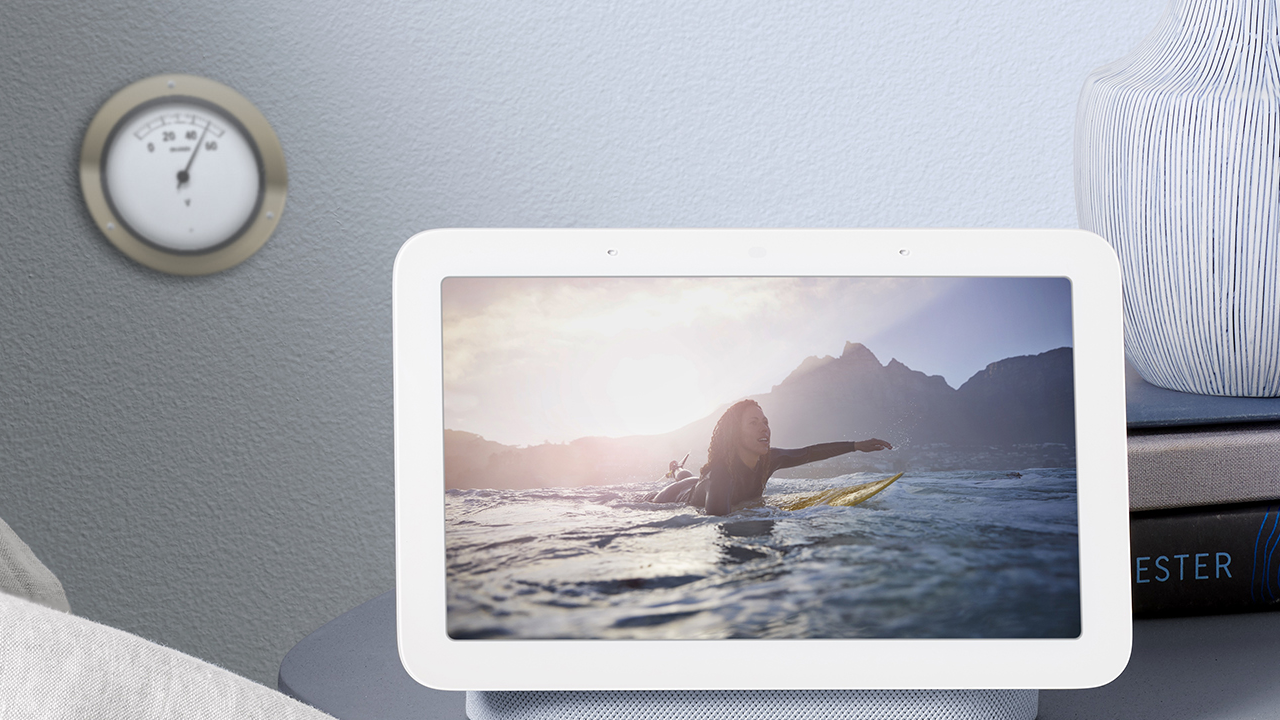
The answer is 50 V
